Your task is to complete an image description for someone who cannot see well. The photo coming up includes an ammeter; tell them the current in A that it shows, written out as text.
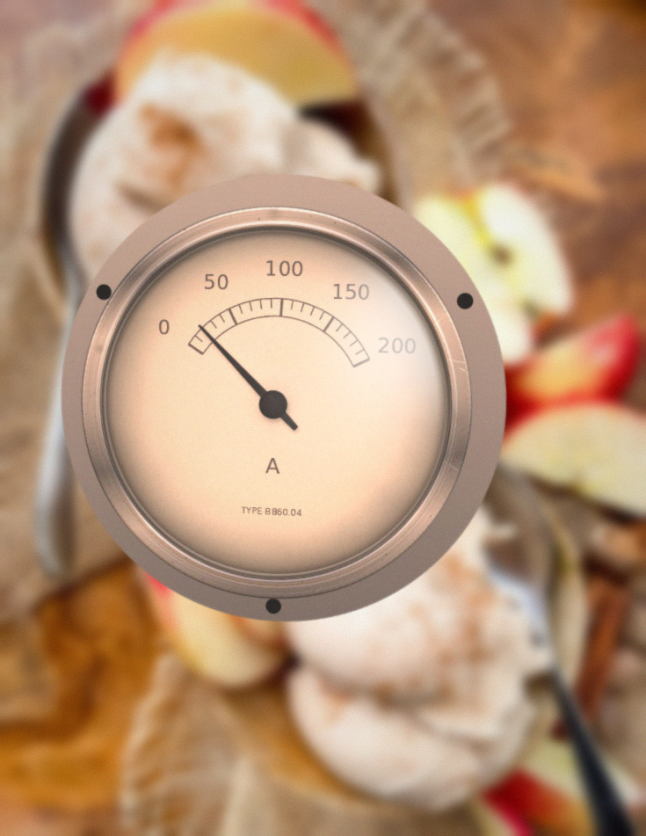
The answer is 20 A
